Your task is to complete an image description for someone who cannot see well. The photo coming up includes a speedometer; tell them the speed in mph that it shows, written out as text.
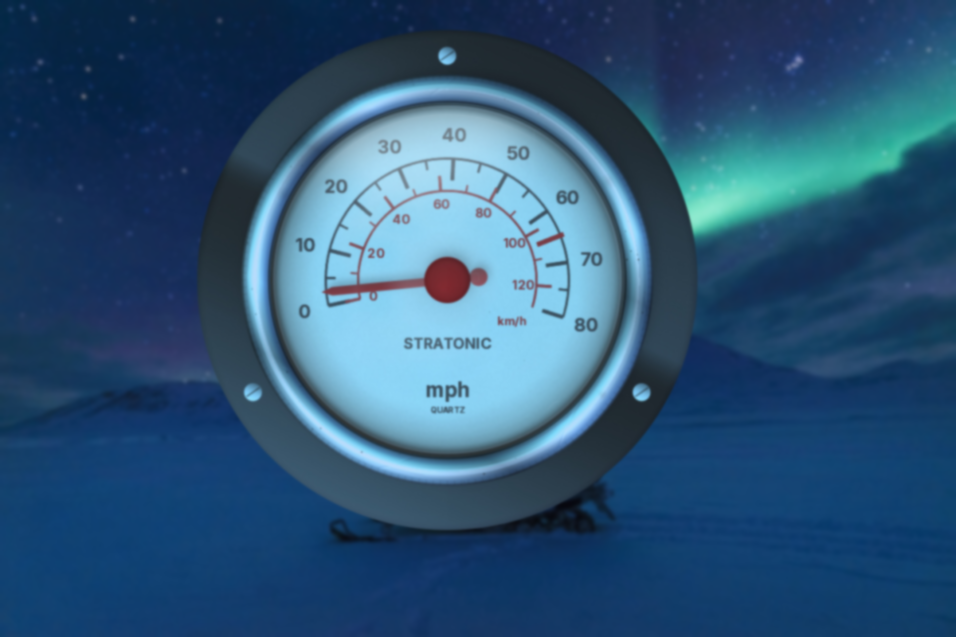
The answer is 2.5 mph
